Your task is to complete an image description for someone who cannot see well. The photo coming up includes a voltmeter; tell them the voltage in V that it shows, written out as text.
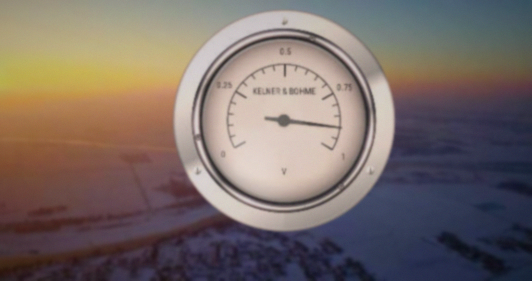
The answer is 0.9 V
